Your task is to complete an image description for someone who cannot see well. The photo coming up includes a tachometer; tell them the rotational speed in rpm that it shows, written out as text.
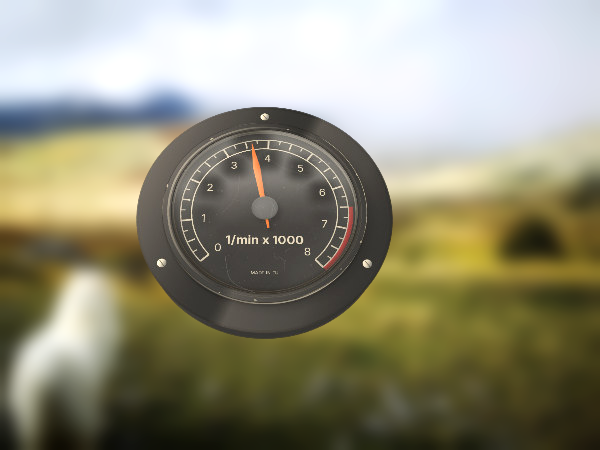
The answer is 3625 rpm
